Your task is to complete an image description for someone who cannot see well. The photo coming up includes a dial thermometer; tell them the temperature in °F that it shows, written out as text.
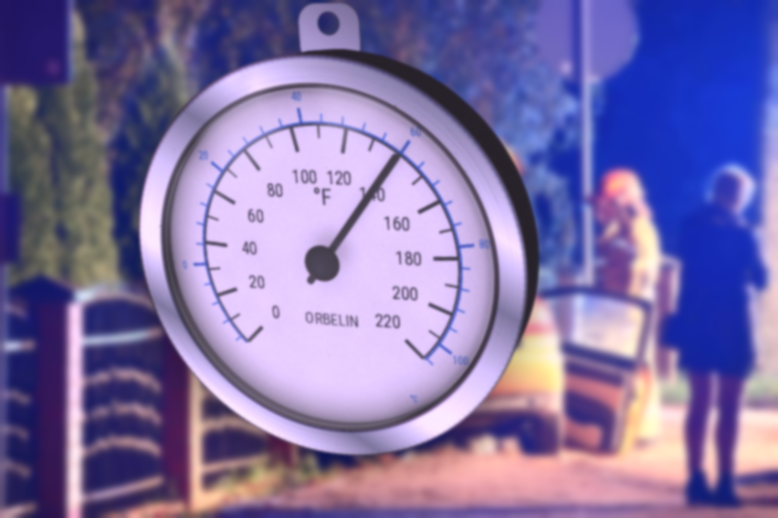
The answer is 140 °F
